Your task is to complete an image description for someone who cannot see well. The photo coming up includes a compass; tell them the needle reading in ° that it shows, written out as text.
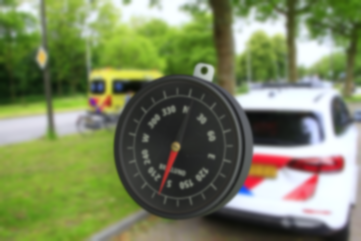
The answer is 187.5 °
